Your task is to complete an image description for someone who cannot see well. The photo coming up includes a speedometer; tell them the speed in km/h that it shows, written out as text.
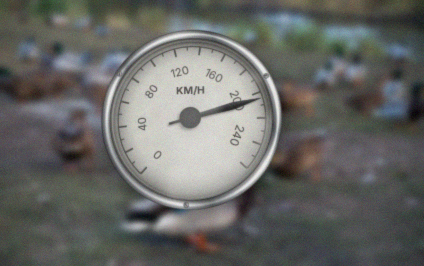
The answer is 205 km/h
